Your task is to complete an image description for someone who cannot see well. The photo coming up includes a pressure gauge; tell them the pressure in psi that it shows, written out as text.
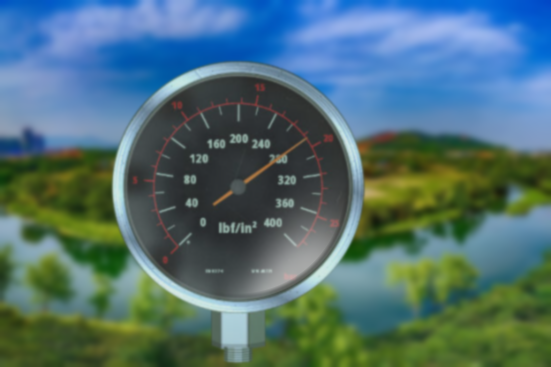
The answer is 280 psi
